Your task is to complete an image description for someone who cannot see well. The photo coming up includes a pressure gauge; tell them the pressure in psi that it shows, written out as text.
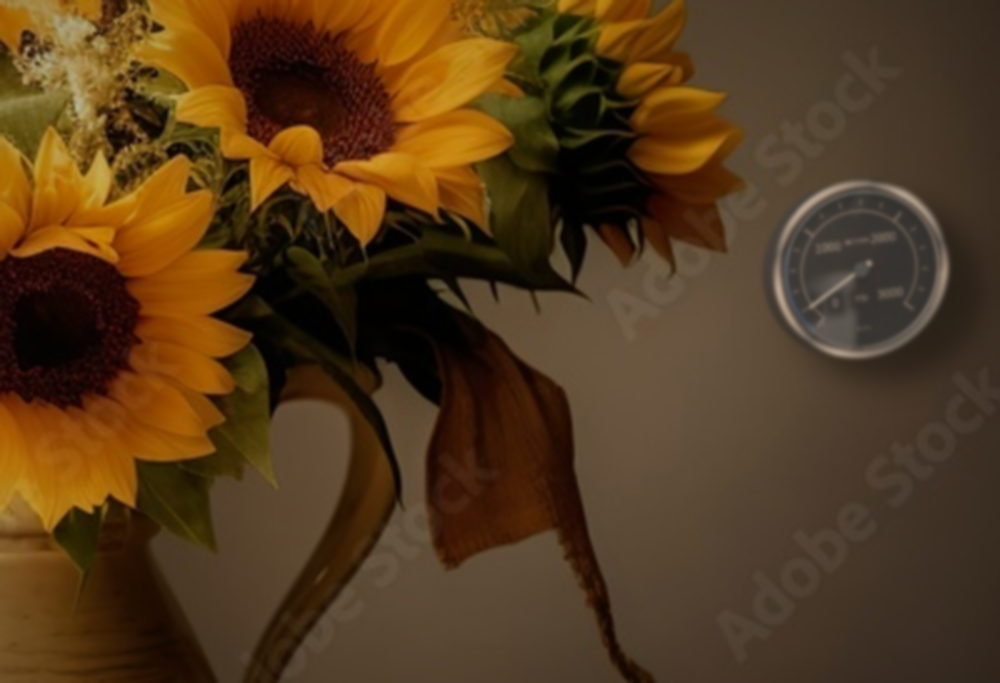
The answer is 200 psi
